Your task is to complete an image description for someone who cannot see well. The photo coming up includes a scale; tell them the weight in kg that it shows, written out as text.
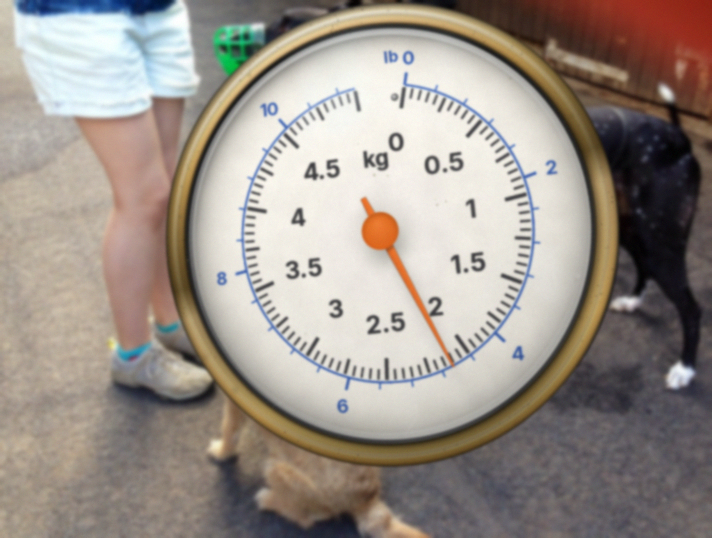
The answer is 2.1 kg
